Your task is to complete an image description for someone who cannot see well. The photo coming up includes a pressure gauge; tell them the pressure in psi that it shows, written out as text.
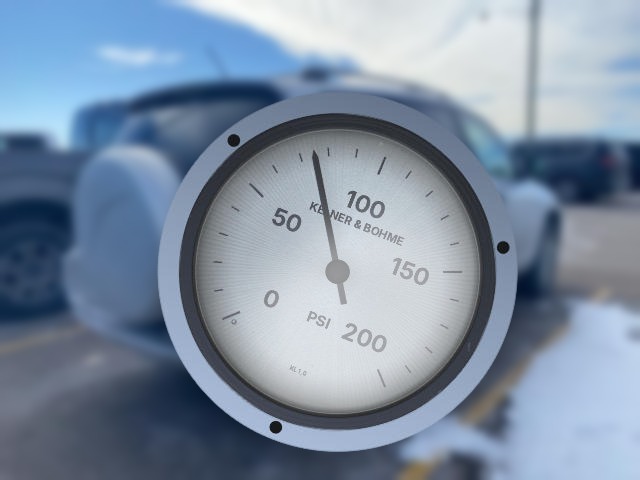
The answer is 75 psi
